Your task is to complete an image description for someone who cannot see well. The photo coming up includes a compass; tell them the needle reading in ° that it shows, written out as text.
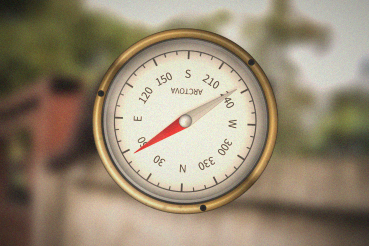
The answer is 55 °
